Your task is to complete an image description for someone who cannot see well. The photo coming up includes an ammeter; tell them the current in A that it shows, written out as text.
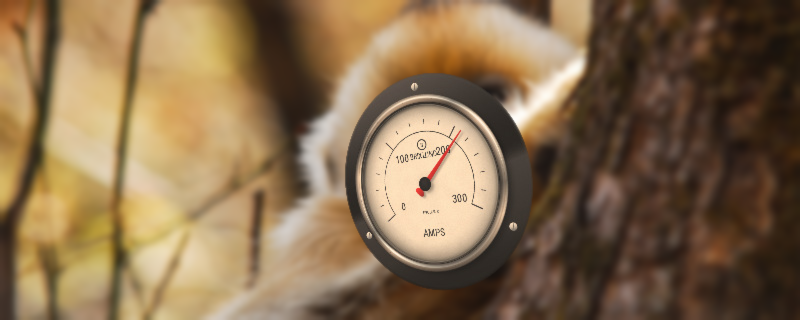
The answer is 210 A
